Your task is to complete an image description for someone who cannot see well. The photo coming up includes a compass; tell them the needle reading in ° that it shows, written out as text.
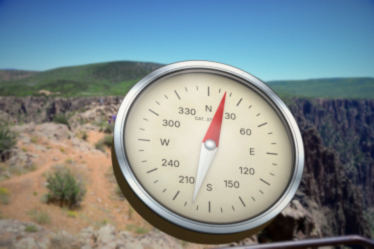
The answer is 15 °
